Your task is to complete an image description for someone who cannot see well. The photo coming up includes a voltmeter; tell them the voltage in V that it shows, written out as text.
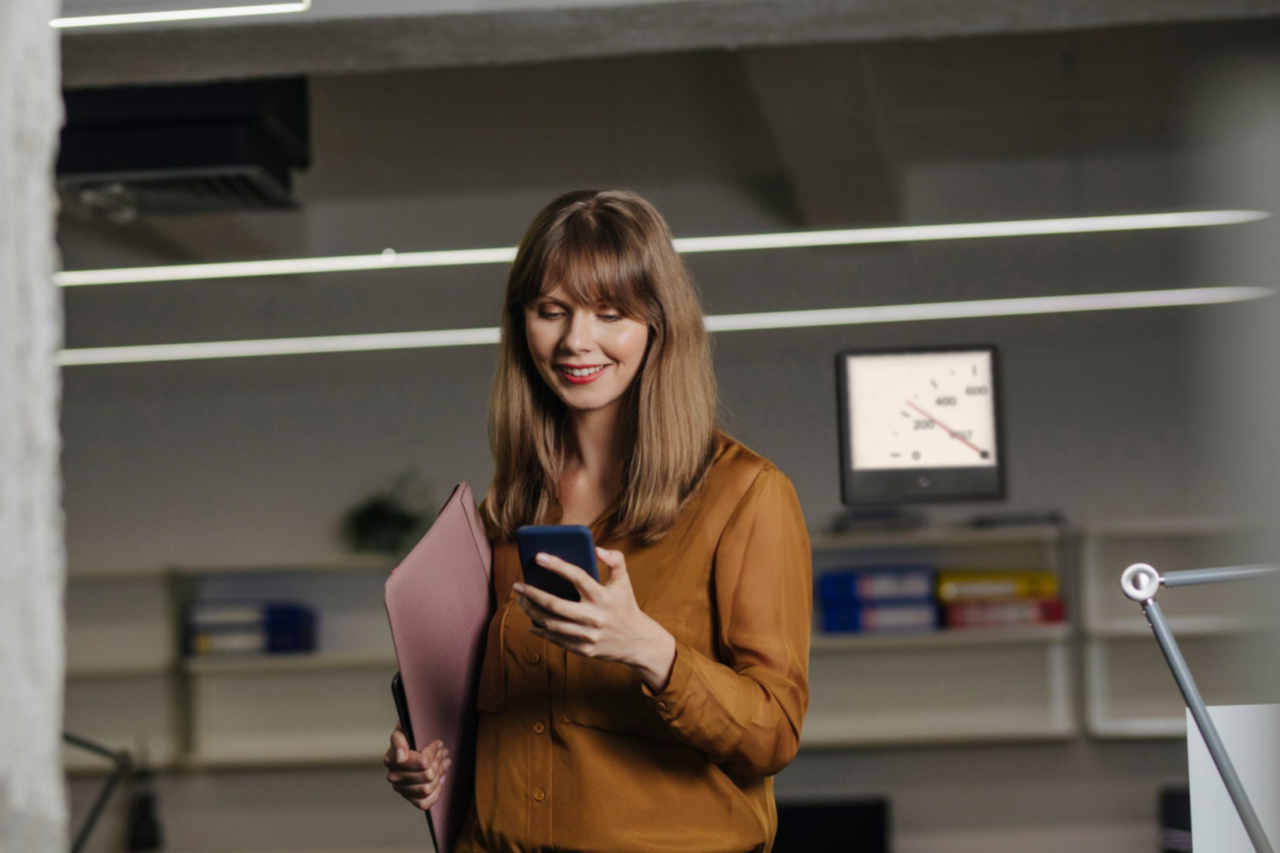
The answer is 250 V
